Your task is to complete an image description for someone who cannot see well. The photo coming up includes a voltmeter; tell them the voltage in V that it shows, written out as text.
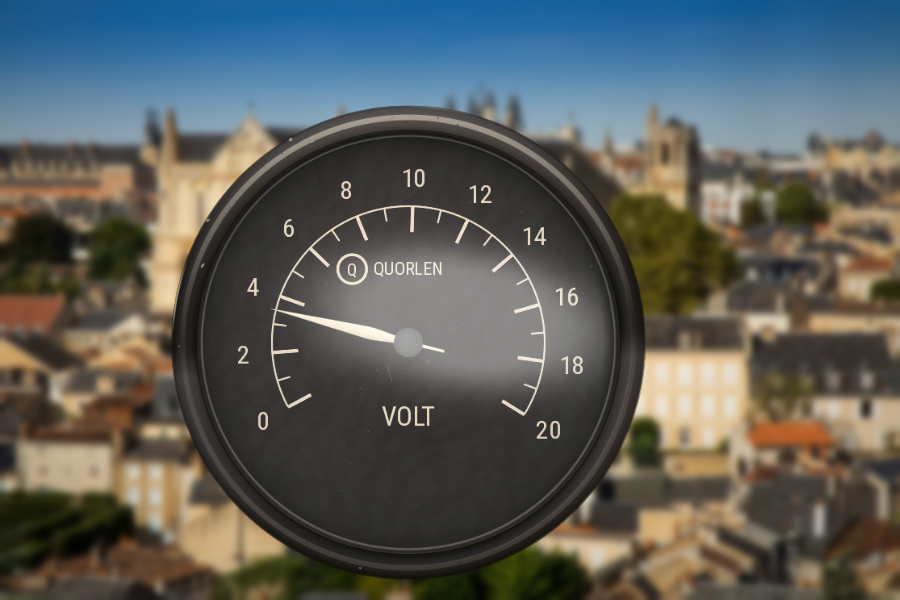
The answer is 3.5 V
